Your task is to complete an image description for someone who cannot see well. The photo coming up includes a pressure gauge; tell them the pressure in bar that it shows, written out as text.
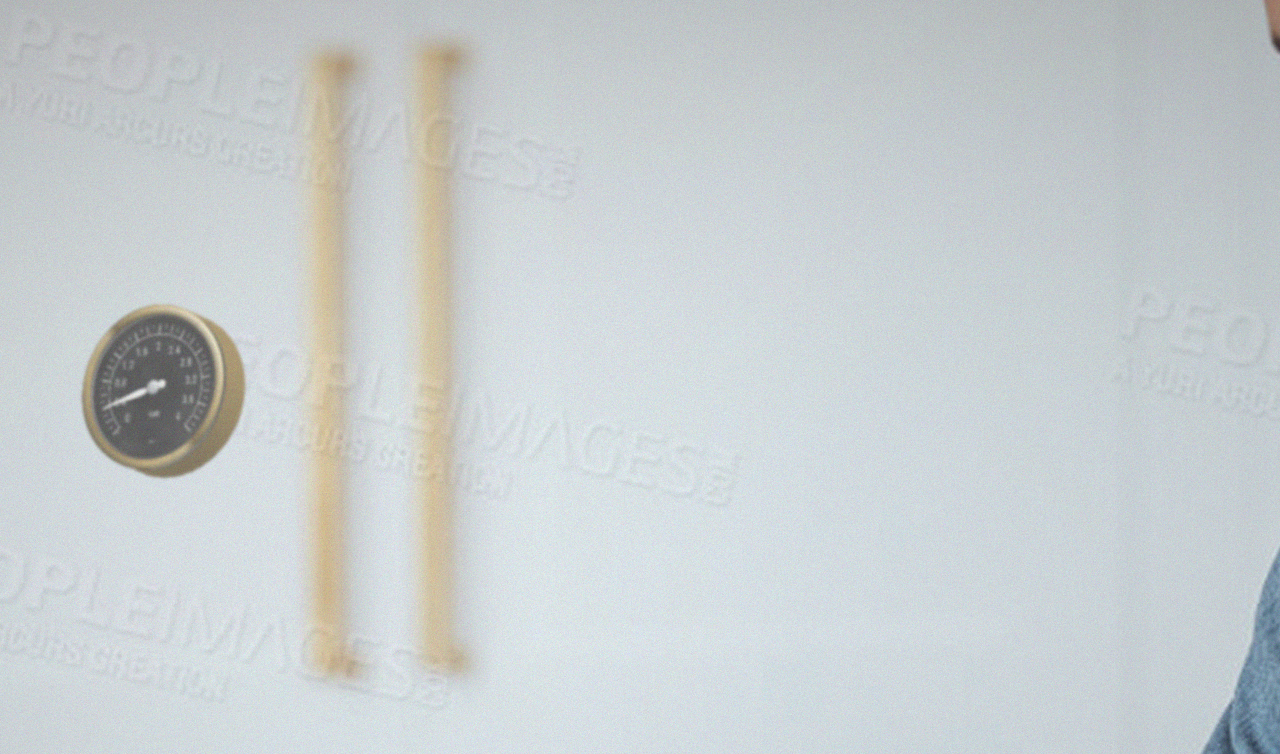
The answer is 0.4 bar
